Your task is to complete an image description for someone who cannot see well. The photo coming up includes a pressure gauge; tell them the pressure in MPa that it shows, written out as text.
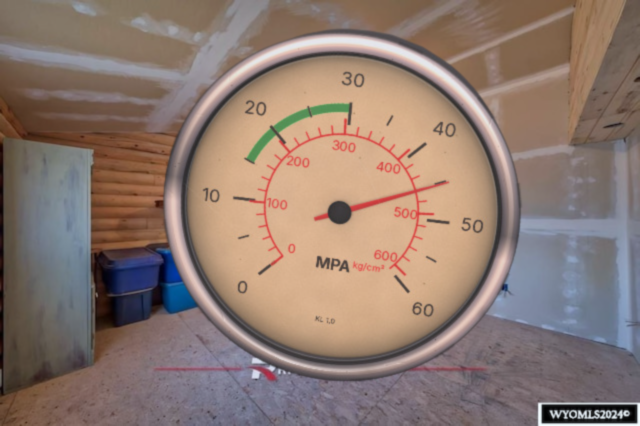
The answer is 45 MPa
